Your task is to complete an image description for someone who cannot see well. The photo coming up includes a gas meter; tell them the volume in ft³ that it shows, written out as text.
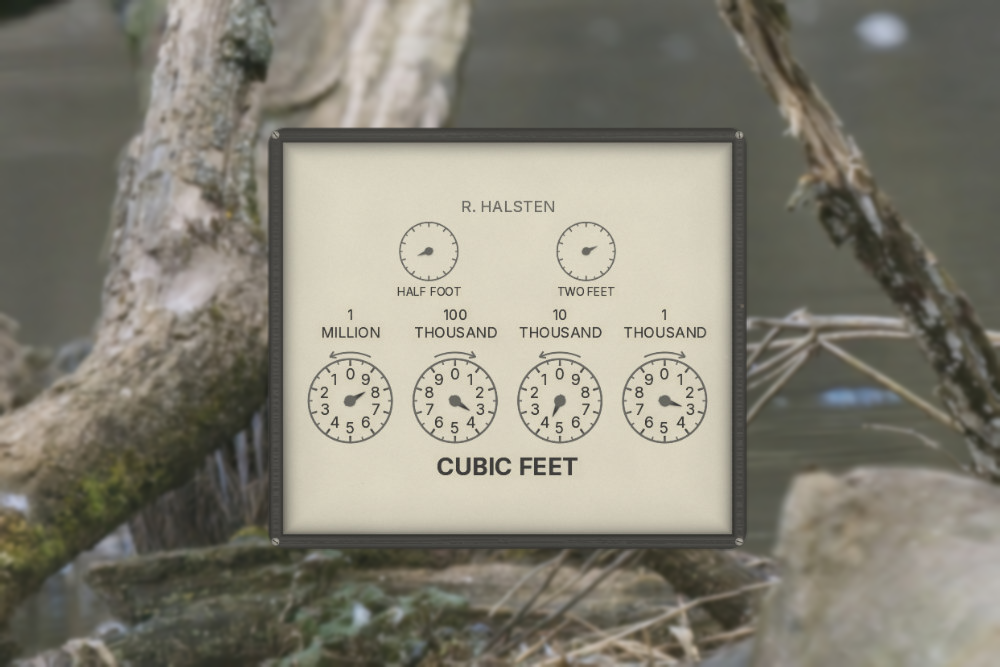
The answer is 834300 ft³
